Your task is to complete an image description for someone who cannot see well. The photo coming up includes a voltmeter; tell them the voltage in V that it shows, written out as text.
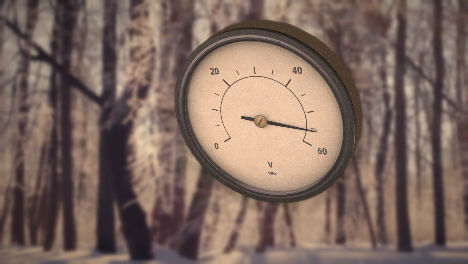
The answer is 55 V
